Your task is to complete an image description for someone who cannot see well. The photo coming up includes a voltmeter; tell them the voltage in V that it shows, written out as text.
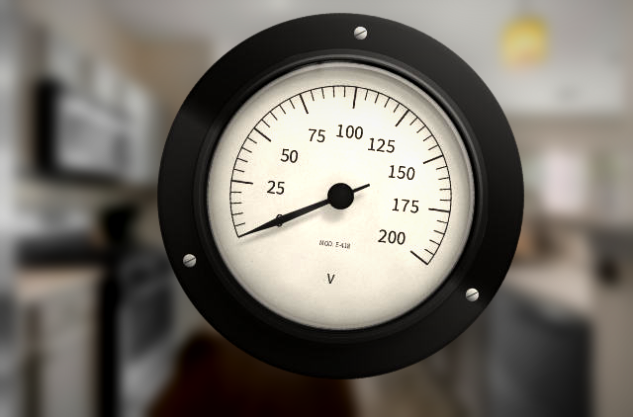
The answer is 0 V
